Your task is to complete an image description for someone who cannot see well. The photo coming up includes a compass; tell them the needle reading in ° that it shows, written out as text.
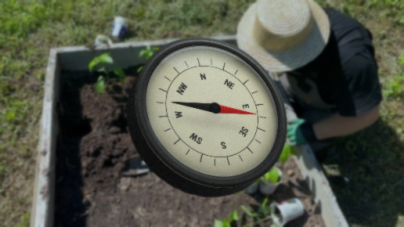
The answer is 105 °
